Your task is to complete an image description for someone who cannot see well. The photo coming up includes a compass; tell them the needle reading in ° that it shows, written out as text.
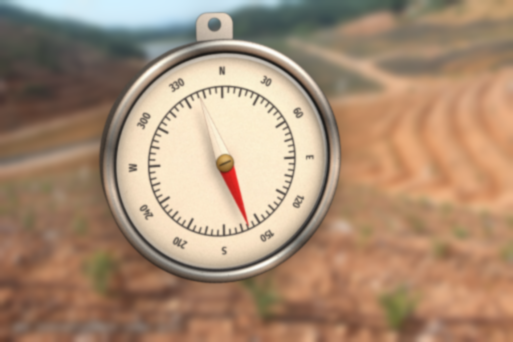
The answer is 160 °
